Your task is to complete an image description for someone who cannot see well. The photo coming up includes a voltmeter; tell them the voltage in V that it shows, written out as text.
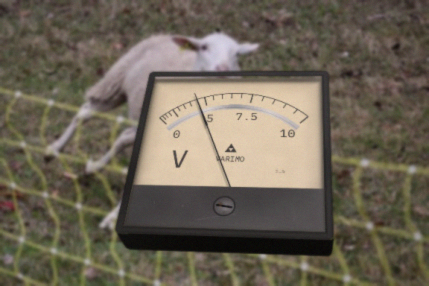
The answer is 4.5 V
